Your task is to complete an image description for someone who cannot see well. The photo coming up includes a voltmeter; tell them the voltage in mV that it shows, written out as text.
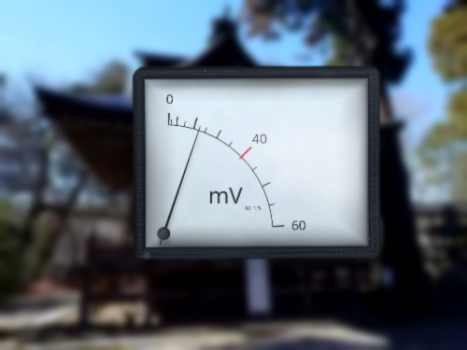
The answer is 22.5 mV
